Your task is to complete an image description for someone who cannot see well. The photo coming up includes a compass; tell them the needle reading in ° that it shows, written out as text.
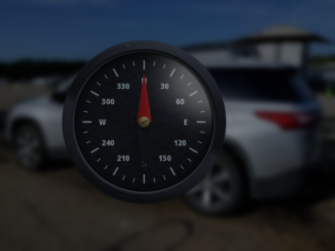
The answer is 0 °
